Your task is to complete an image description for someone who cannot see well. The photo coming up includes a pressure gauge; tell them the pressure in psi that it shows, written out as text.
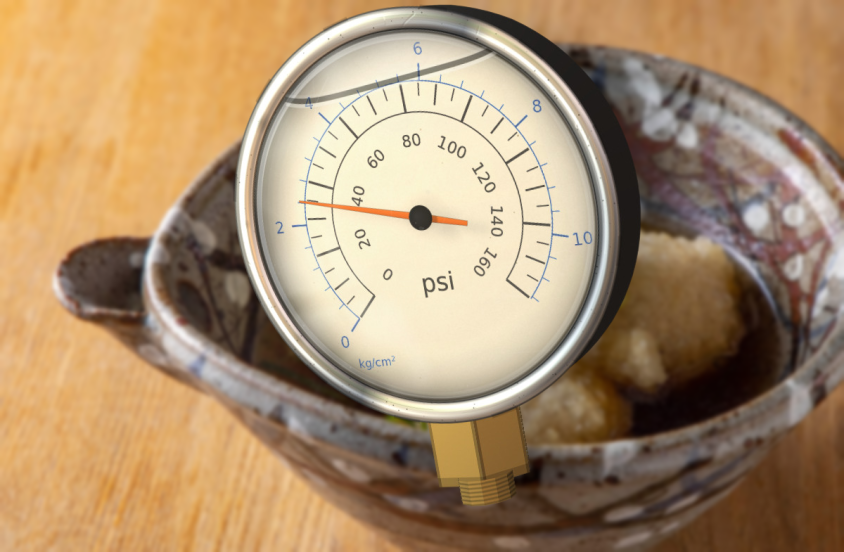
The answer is 35 psi
